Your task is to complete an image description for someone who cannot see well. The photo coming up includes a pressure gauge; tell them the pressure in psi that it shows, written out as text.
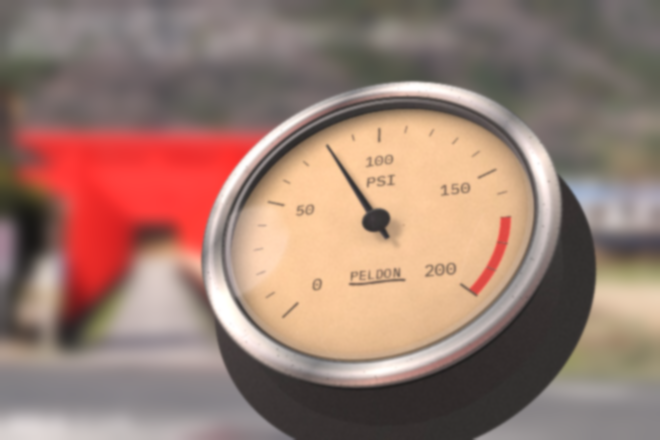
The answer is 80 psi
